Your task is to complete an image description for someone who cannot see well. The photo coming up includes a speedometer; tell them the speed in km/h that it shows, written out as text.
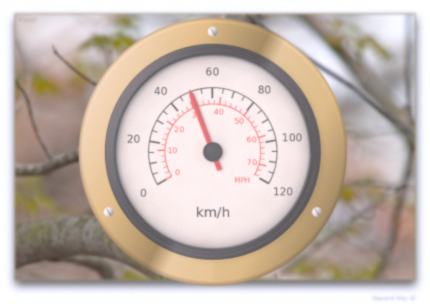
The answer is 50 km/h
